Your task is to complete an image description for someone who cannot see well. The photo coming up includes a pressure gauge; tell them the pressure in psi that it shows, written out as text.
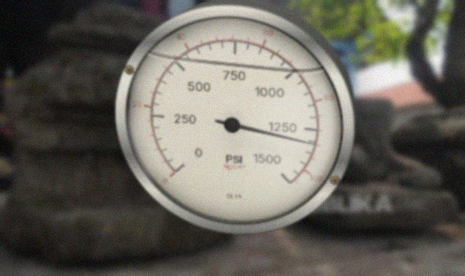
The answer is 1300 psi
